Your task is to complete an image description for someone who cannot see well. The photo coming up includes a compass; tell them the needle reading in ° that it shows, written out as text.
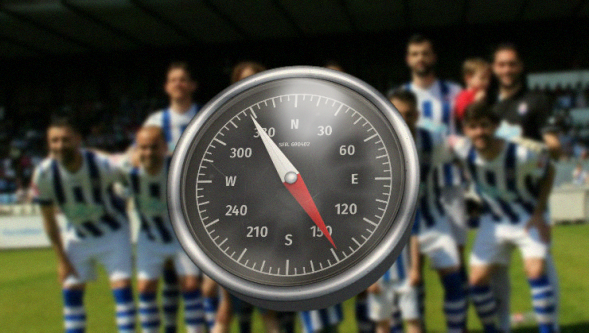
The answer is 147.5 °
